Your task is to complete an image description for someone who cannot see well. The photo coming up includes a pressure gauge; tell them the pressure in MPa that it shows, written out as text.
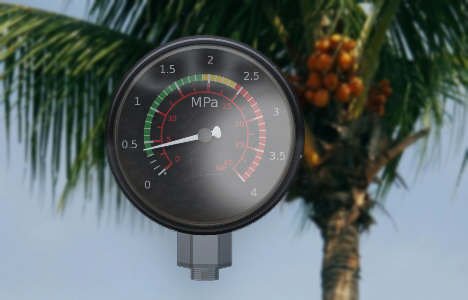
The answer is 0.4 MPa
